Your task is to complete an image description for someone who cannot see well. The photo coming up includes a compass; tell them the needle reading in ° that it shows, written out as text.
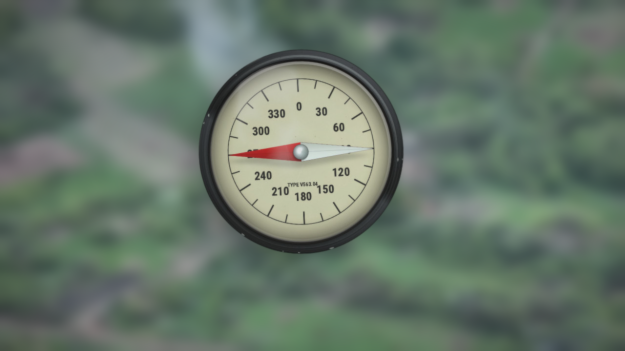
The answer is 270 °
